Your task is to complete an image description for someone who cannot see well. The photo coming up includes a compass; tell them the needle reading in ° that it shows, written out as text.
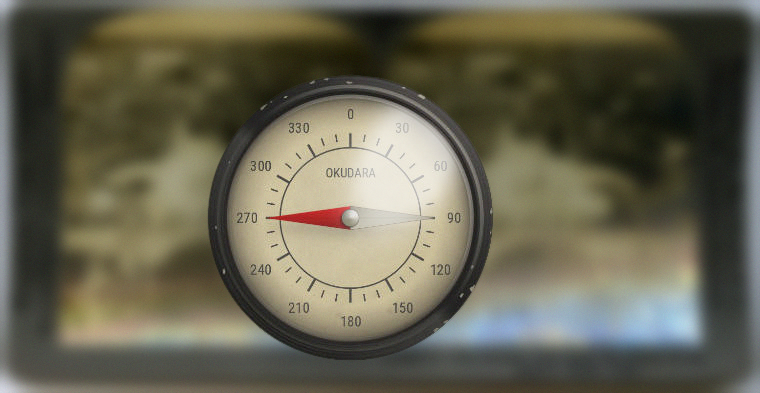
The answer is 270 °
